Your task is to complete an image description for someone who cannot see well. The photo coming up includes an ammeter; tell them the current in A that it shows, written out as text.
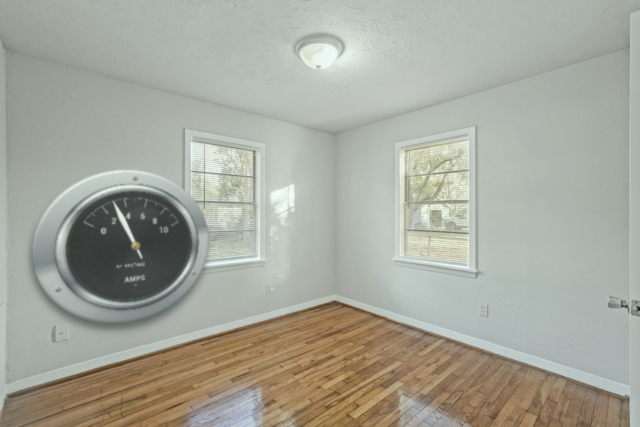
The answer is 3 A
